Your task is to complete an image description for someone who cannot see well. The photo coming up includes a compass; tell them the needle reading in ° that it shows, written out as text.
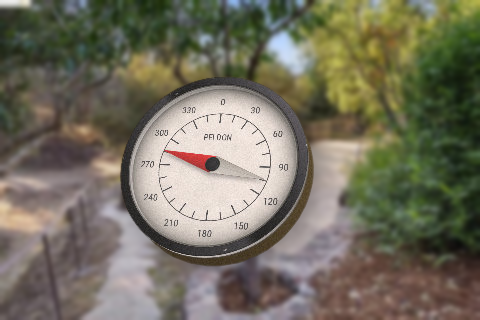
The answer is 285 °
